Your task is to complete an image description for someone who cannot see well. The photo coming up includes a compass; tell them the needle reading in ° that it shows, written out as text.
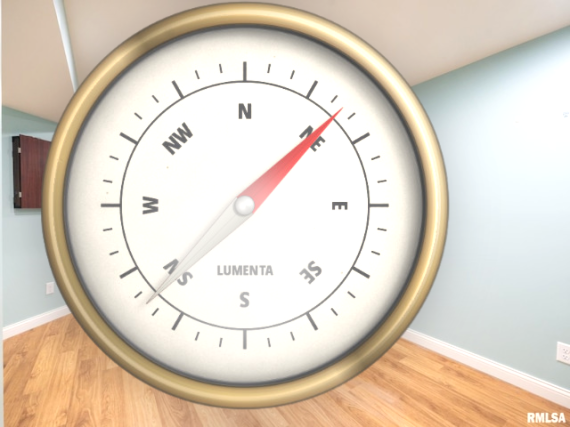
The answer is 45 °
